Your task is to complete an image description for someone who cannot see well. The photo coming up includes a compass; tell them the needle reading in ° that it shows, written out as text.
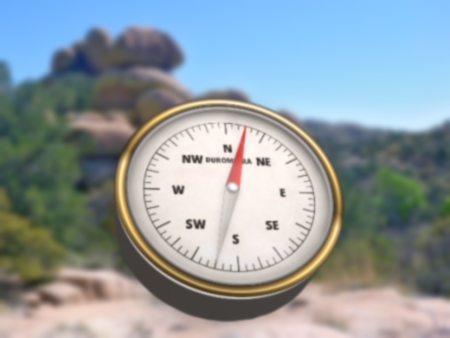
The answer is 15 °
